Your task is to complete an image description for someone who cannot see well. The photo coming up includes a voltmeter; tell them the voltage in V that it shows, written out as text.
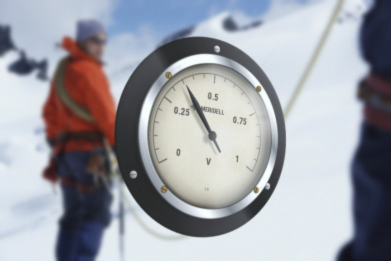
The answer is 0.35 V
